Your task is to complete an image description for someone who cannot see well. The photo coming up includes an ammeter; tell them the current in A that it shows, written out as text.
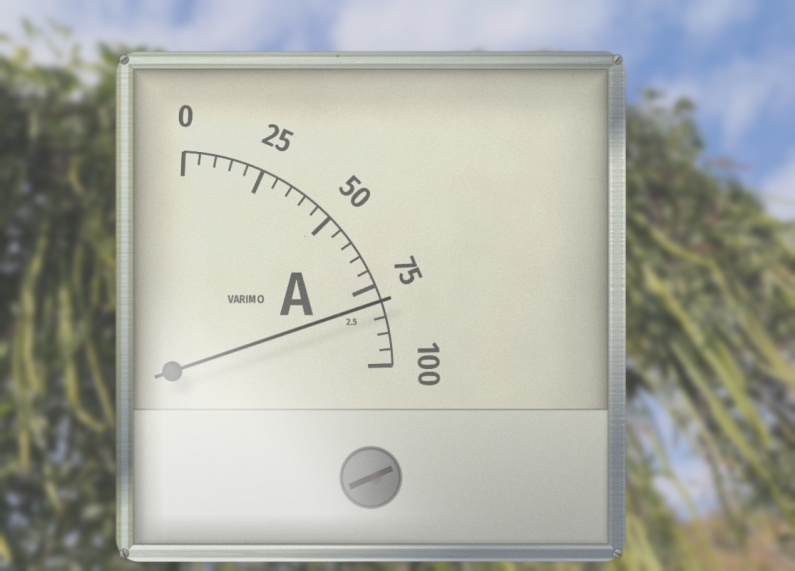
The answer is 80 A
